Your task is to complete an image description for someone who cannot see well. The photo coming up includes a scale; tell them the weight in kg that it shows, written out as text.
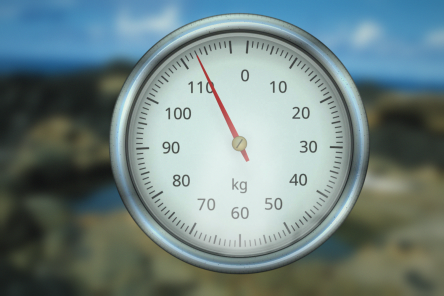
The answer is 113 kg
